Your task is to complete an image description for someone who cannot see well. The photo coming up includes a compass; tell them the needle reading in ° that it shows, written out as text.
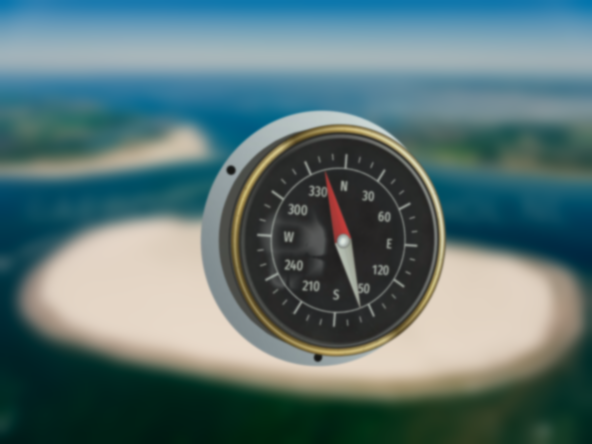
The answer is 340 °
